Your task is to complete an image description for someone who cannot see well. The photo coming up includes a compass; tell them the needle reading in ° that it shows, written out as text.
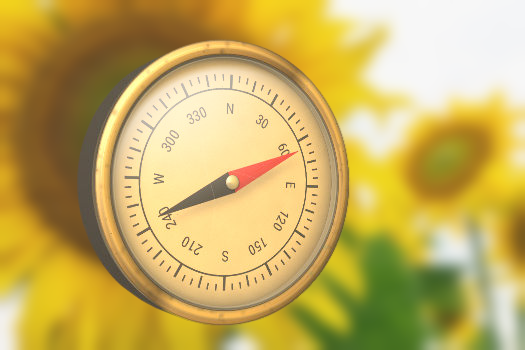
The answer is 65 °
